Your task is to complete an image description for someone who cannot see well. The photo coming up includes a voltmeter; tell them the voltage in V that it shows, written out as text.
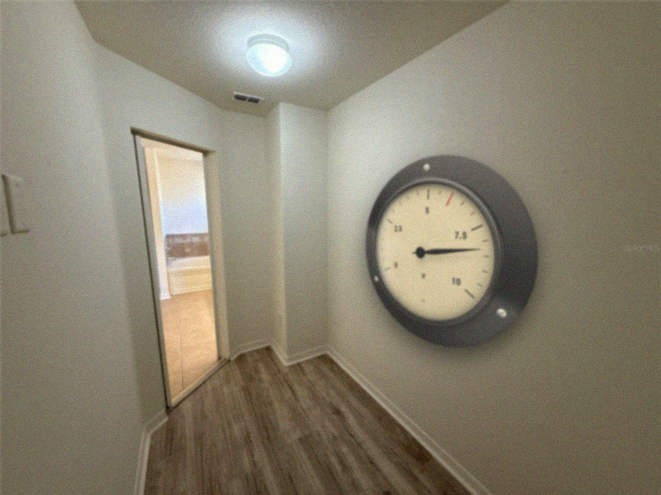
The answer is 8.25 V
